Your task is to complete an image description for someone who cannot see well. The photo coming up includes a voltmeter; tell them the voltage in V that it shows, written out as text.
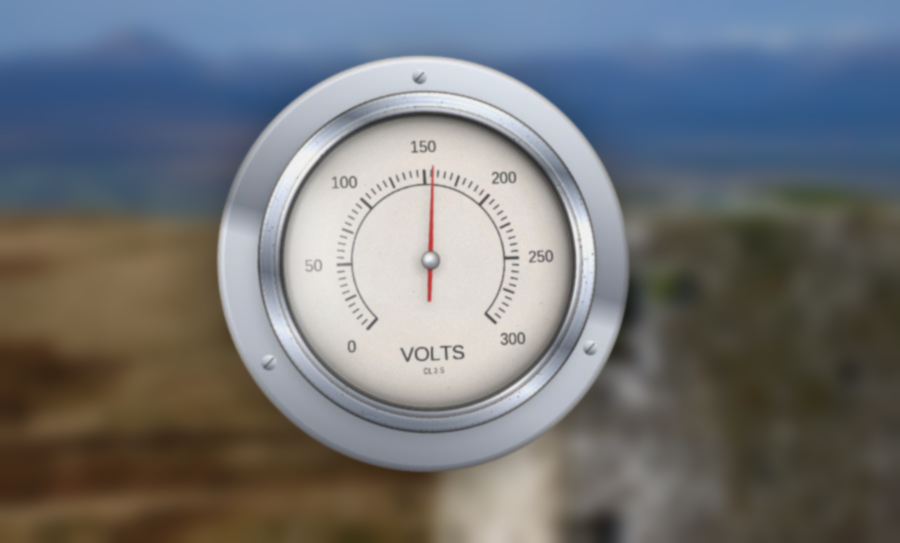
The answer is 155 V
